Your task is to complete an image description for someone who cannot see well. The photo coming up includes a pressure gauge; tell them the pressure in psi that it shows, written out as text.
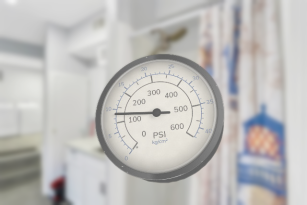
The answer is 125 psi
